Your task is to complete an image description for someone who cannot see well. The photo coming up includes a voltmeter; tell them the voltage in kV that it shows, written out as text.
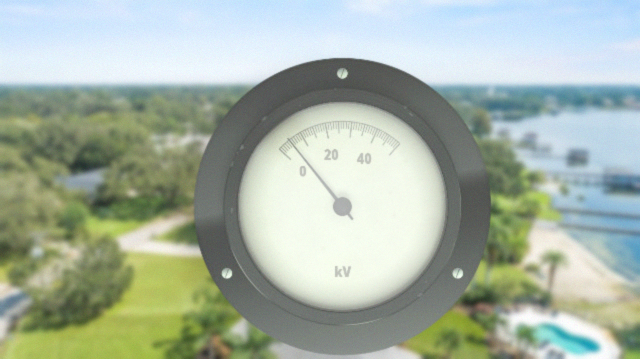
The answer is 5 kV
